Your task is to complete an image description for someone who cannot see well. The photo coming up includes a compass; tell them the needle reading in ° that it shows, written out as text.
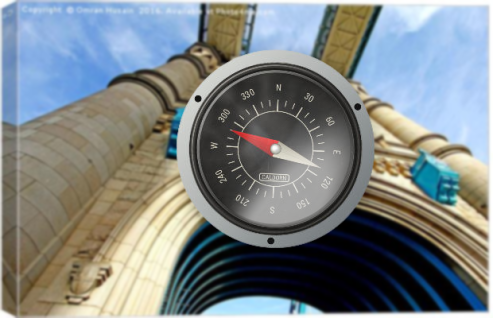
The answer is 290 °
